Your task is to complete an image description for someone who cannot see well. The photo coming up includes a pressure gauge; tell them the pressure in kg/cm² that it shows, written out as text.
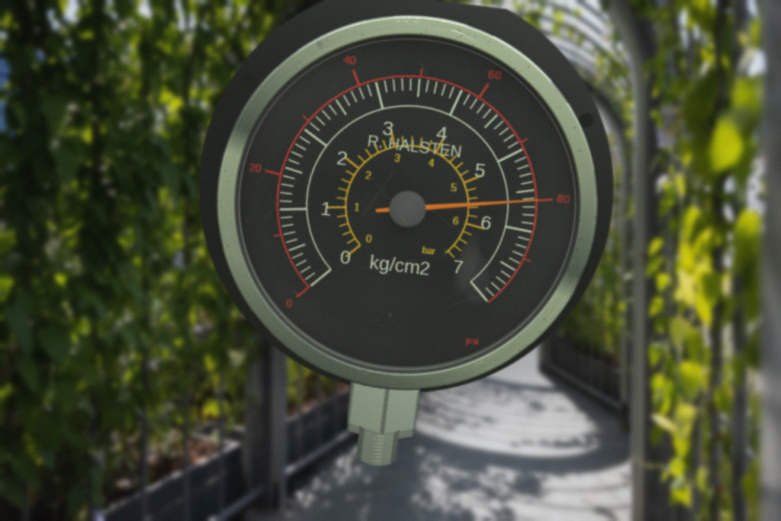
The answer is 5.6 kg/cm²
